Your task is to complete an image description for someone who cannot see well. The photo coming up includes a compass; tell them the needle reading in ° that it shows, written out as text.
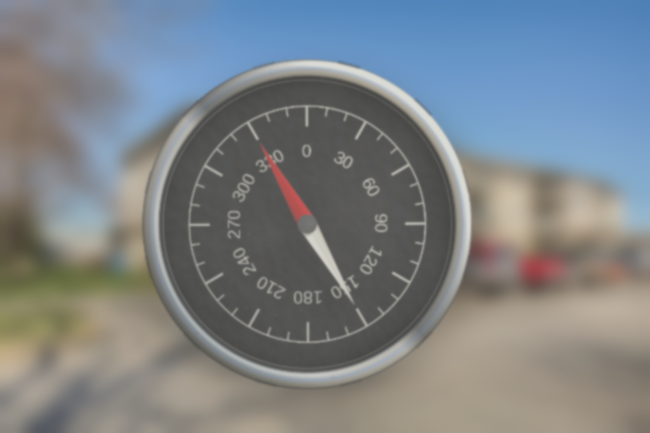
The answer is 330 °
